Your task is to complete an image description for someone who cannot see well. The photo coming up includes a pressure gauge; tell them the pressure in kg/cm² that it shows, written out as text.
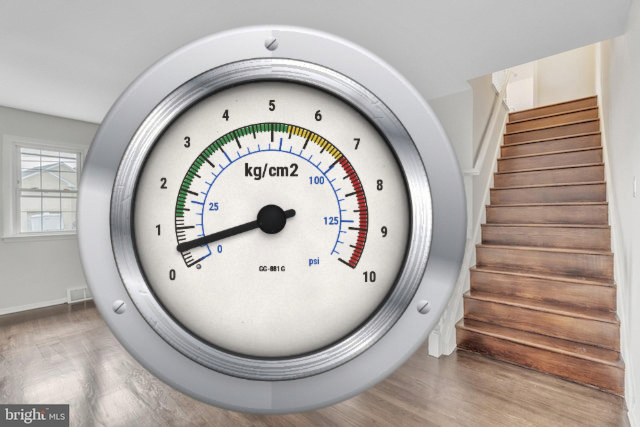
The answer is 0.5 kg/cm²
